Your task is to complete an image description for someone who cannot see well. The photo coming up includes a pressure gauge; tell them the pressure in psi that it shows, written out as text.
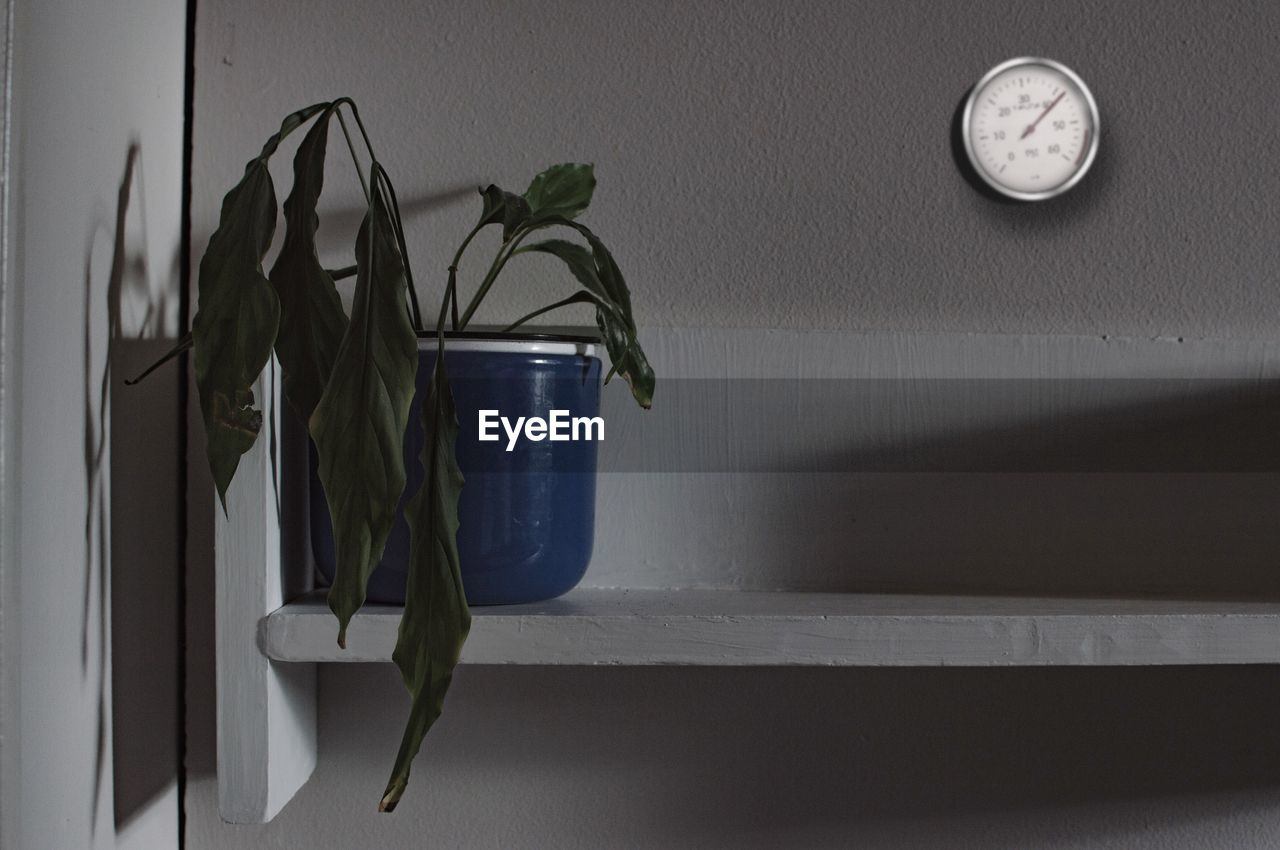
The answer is 42 psi
